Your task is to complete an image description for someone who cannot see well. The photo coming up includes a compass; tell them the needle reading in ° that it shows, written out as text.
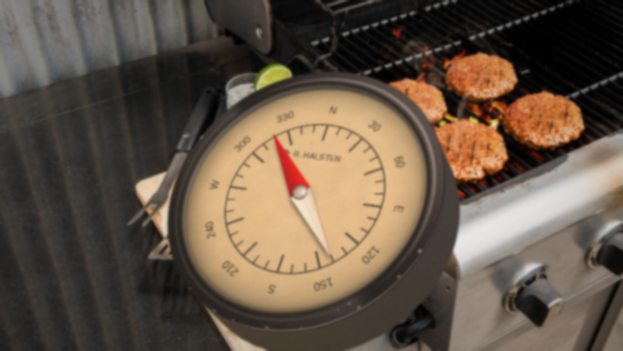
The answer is 320 °
